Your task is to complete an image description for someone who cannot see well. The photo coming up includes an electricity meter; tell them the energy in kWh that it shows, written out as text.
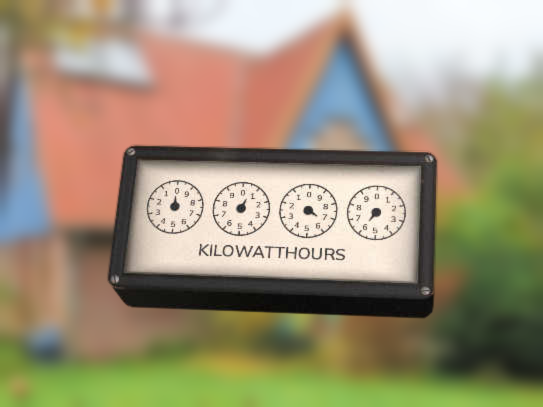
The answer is 66 kWh
